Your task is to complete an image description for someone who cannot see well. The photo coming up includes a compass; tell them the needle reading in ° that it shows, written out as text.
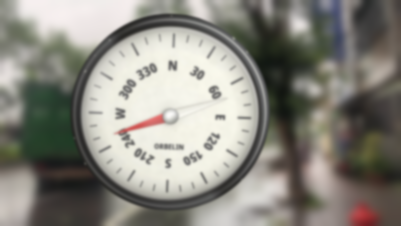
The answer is 250 °
